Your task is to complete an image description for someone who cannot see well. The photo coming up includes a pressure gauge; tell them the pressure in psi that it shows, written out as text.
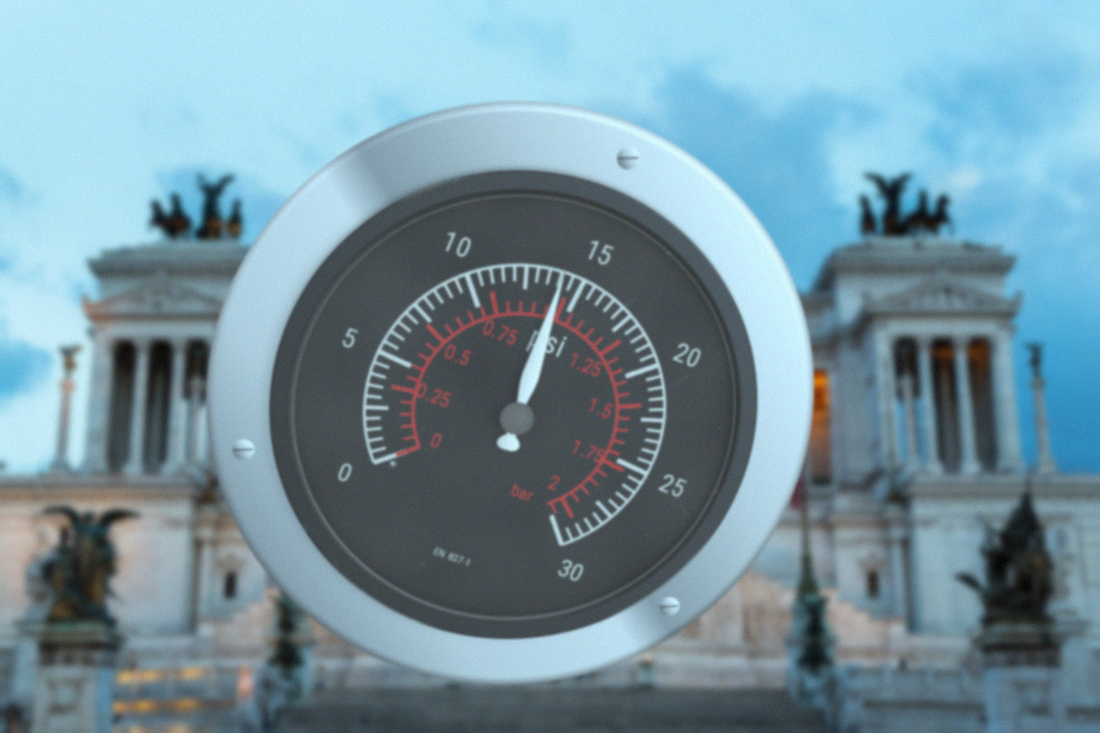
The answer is 14 psi
